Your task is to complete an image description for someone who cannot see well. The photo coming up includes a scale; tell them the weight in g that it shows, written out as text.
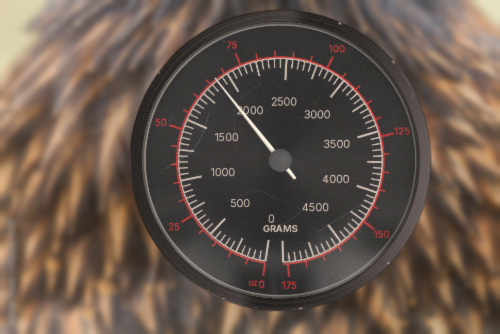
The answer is 1900 g
